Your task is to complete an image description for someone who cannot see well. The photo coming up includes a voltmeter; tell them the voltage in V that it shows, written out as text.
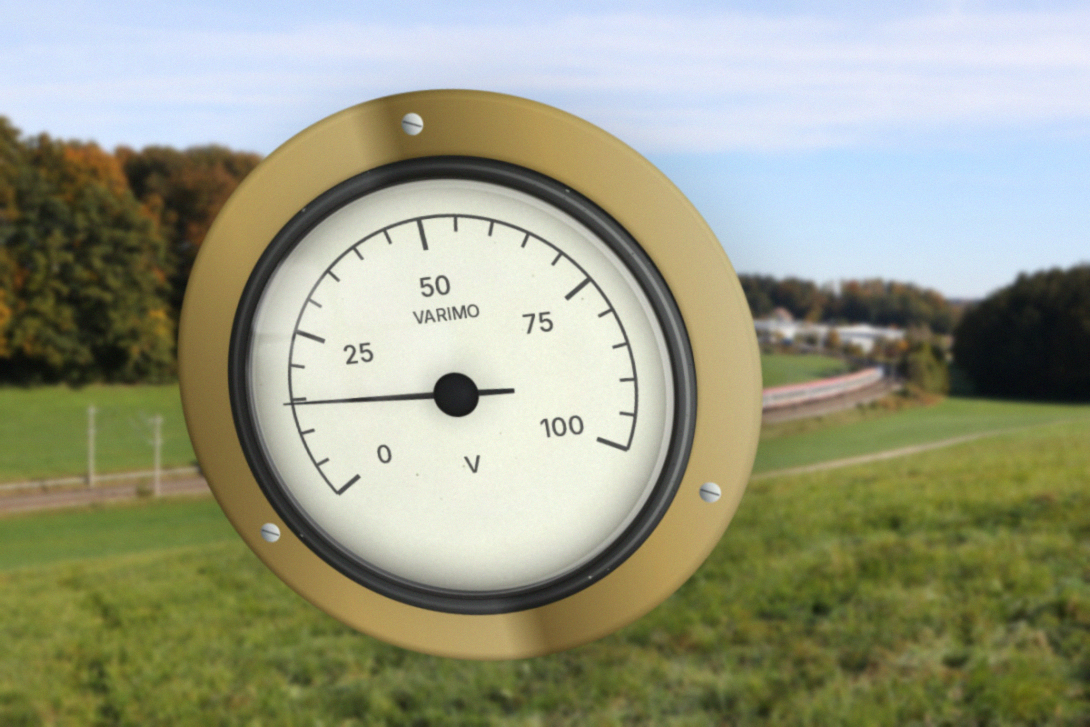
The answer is 15 V
